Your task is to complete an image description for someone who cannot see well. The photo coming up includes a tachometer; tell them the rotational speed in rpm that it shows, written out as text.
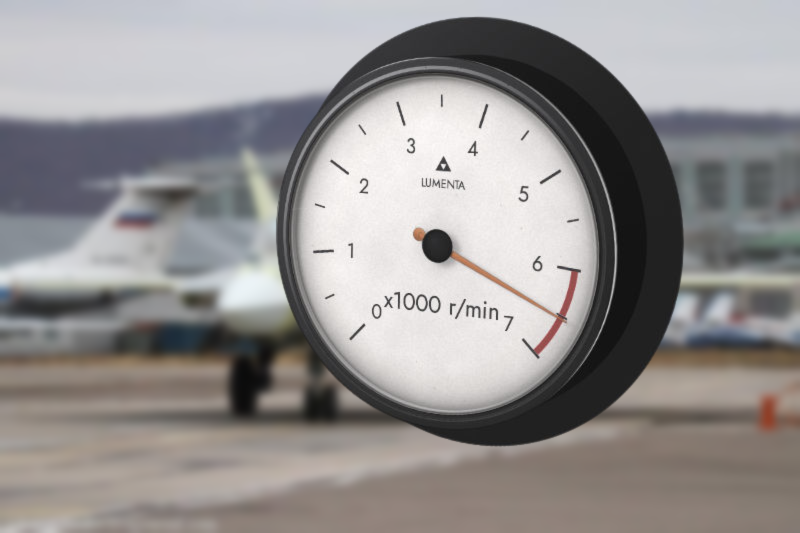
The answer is 6500 rpm
